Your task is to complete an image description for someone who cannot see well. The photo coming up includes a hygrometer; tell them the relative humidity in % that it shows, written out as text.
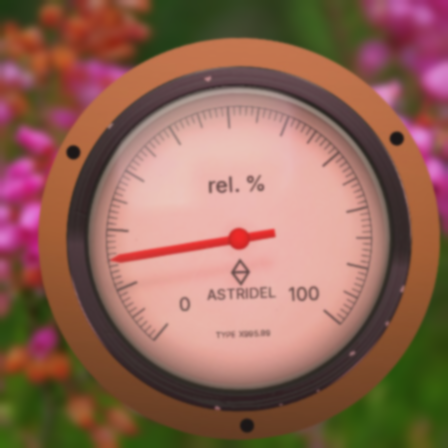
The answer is 15 %
